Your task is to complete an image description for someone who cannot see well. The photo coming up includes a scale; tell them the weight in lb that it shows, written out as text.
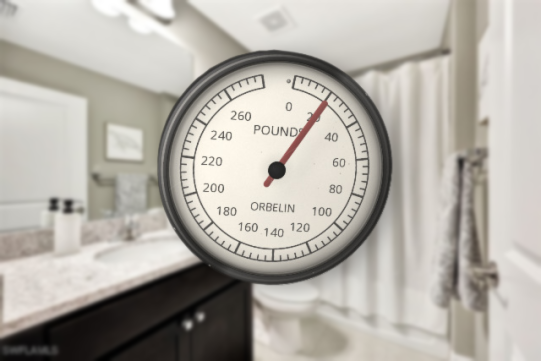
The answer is 20 lb
